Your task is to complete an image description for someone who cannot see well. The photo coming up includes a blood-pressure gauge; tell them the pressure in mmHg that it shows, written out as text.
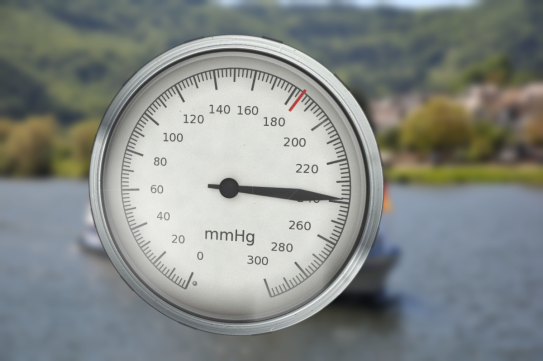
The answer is 238 mmHg
